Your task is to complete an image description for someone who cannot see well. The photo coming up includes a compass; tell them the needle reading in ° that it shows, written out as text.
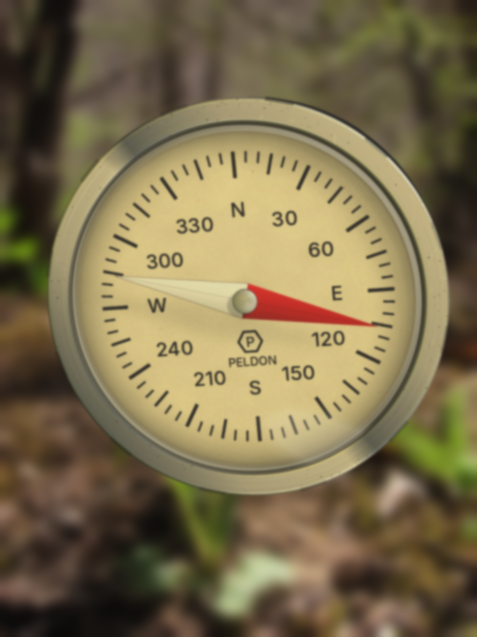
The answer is 105 °
